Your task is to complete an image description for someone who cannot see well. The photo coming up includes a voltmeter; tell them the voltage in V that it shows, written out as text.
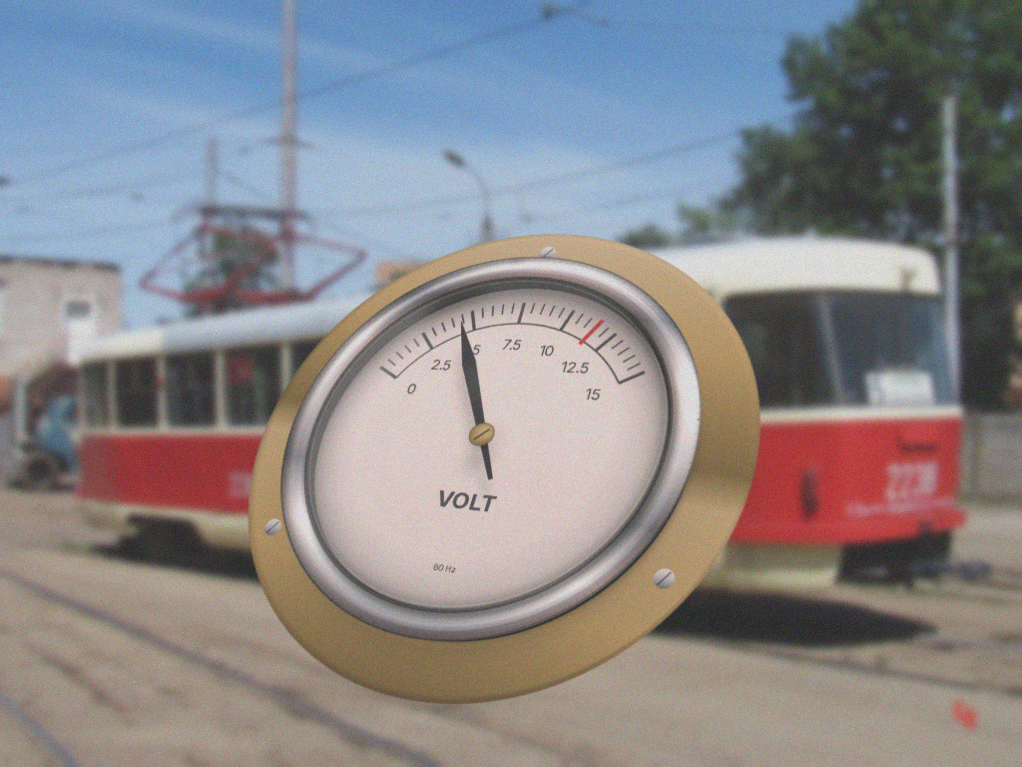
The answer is 4.5 V
